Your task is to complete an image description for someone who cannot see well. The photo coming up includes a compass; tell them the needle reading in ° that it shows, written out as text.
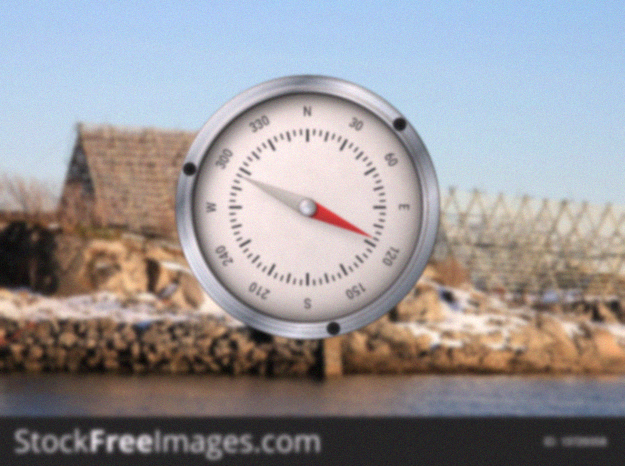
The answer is 115 °
